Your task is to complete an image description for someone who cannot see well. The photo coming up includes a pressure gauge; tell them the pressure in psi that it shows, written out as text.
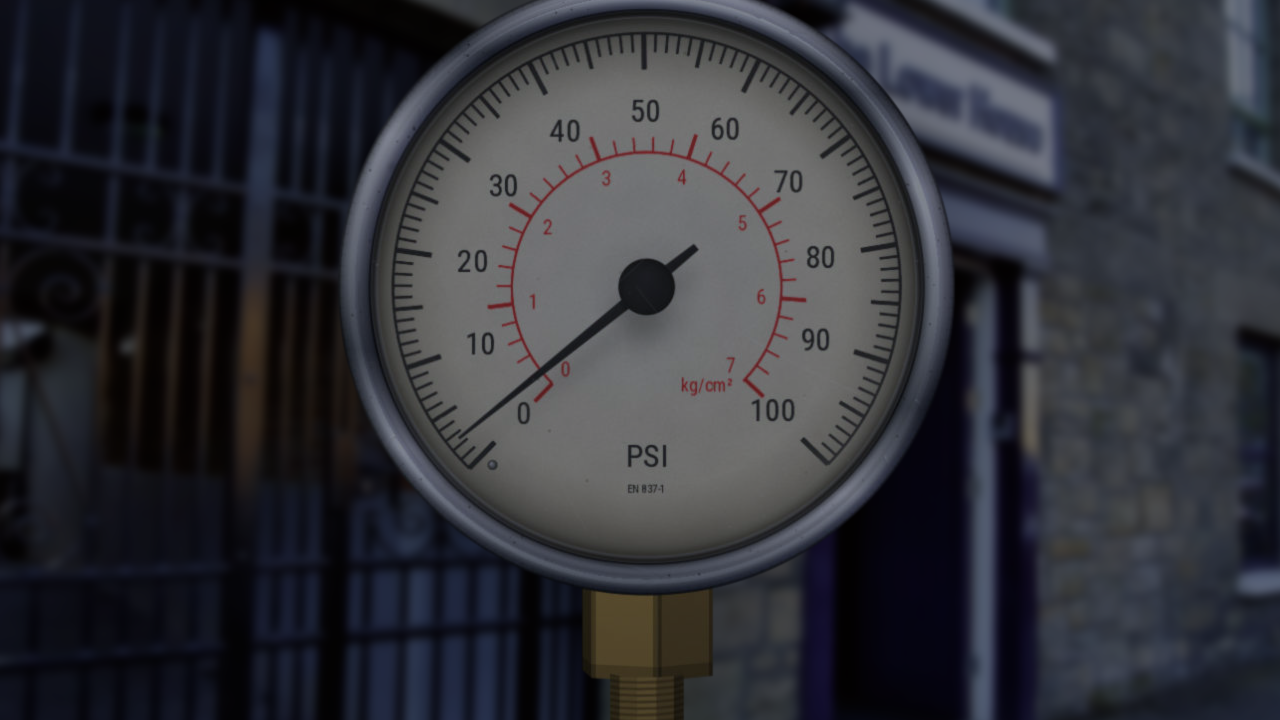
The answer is 2.5 psi
